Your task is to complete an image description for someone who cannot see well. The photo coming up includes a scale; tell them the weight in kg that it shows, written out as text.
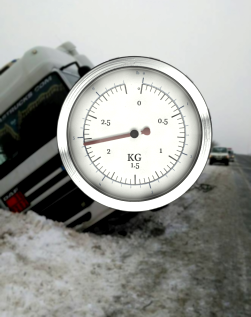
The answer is 2.2 kg
